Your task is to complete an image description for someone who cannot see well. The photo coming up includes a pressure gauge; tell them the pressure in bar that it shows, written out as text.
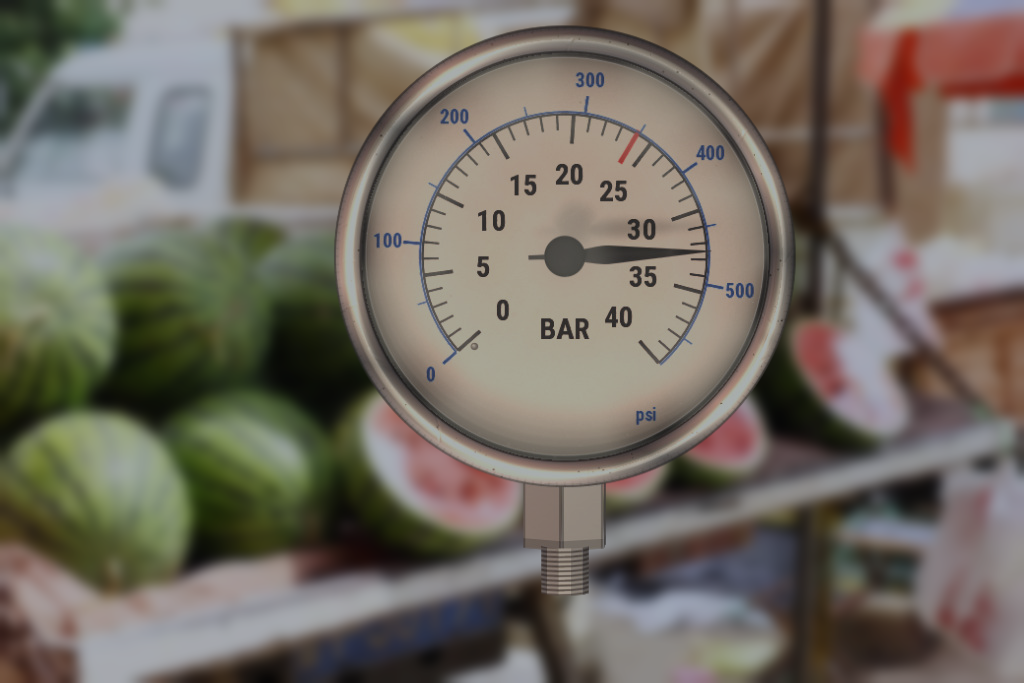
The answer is 32.5 bar
